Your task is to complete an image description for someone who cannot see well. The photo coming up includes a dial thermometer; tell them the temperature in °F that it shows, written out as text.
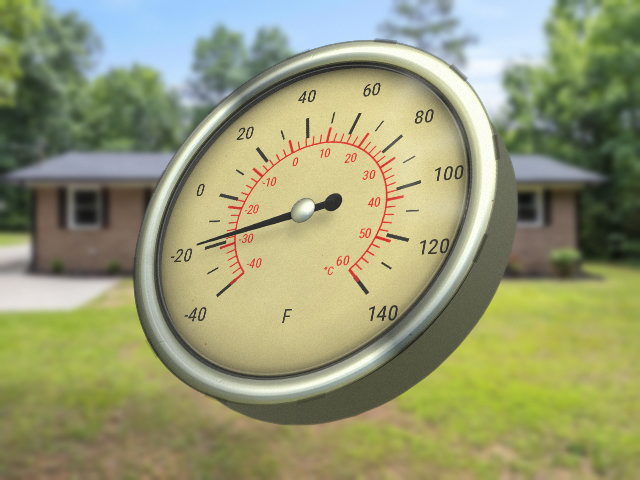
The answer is -20 °F
